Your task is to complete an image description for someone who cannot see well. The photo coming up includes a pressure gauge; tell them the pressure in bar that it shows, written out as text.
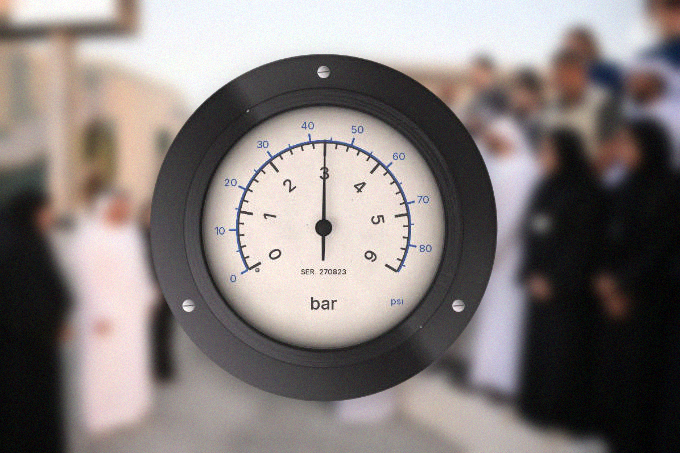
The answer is 3 bar
